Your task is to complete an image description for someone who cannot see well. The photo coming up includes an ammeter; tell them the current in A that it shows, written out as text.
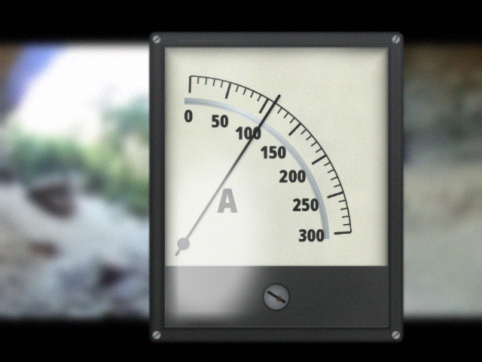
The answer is 110 A
